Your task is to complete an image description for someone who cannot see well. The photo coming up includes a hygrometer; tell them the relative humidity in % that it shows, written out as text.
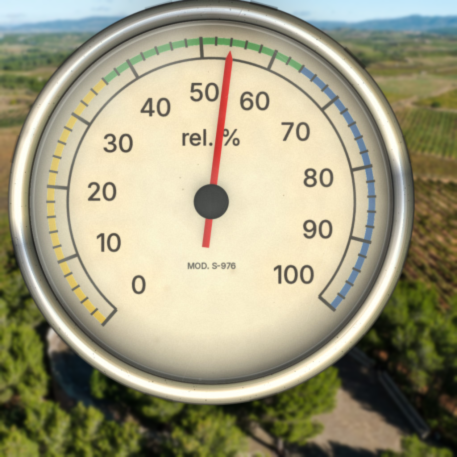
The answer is 54 %
